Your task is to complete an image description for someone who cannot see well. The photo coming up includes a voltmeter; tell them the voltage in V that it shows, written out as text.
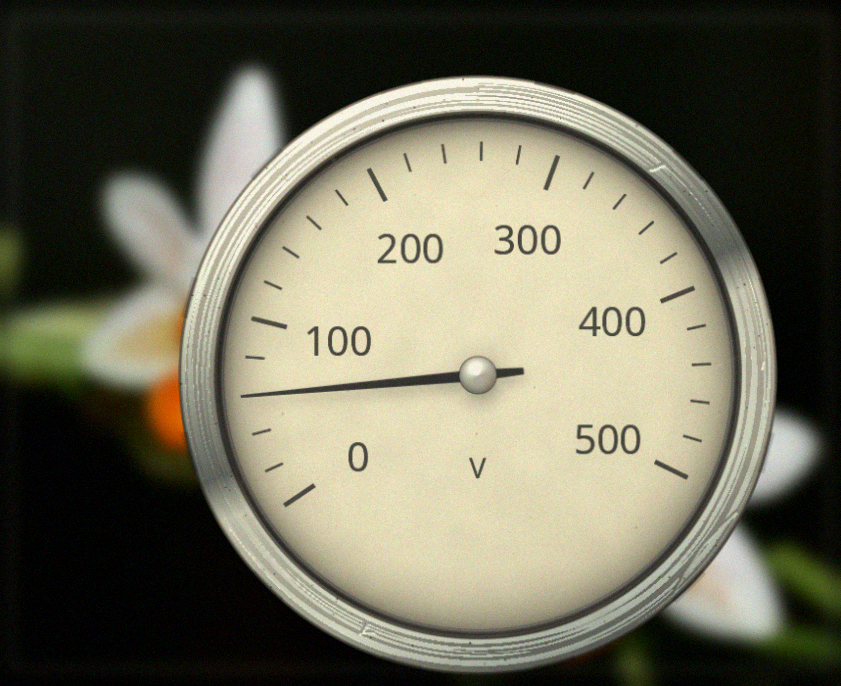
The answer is 60 V
